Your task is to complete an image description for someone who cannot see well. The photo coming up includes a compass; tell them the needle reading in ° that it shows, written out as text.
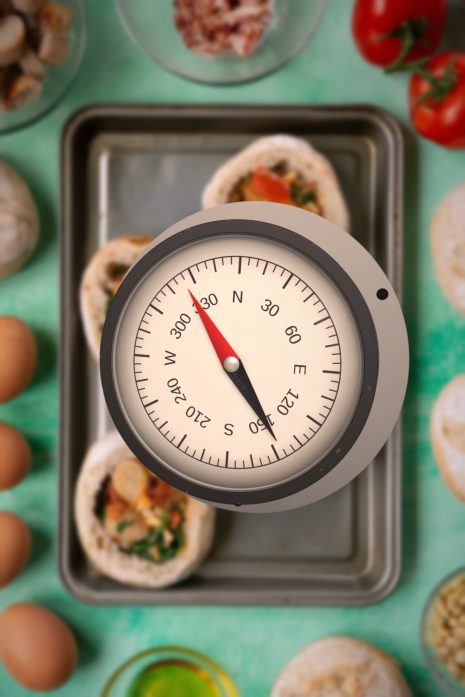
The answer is 325 °
